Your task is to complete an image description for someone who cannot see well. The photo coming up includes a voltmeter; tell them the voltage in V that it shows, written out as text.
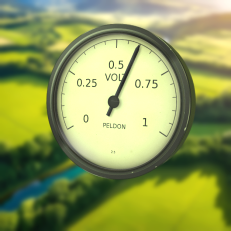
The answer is 0.6 V
